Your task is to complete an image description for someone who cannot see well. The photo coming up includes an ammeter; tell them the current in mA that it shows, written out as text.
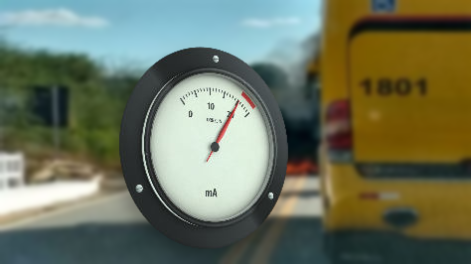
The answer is 20 mA
